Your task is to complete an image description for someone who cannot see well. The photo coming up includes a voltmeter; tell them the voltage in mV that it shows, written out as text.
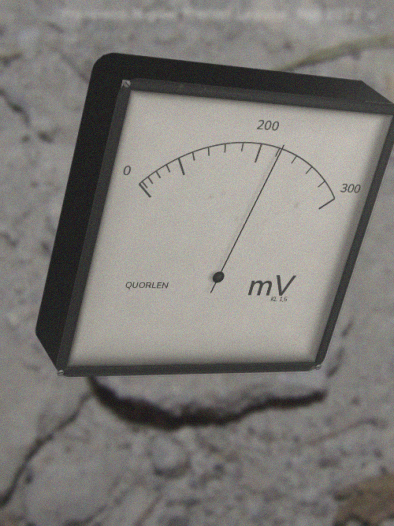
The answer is 220 mV
